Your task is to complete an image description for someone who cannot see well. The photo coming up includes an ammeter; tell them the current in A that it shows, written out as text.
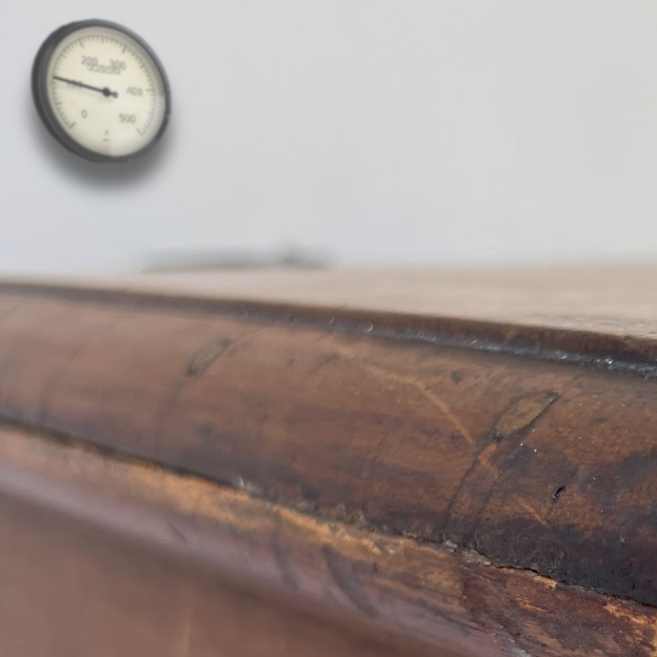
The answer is 100 A
